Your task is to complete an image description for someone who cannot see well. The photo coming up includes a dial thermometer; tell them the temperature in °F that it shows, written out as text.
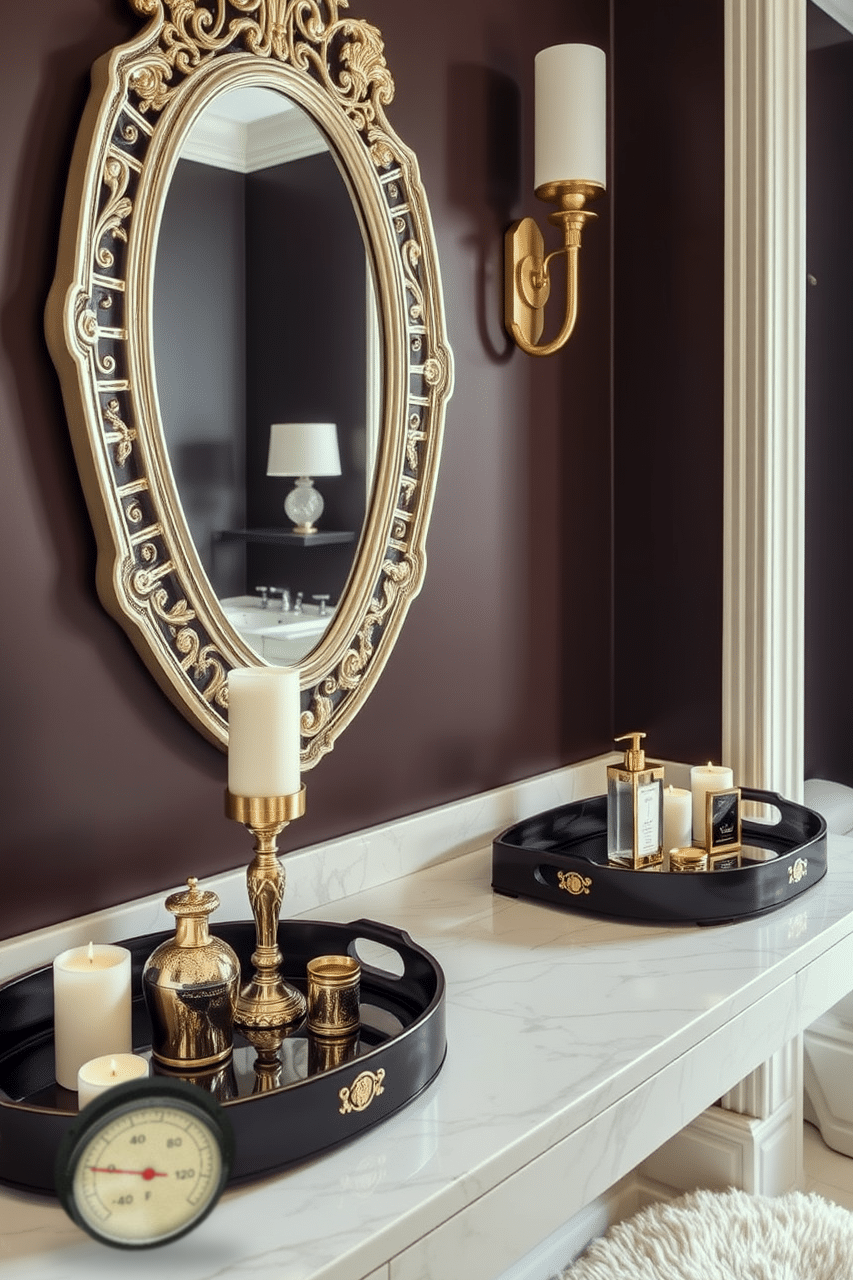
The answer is 0 °F
